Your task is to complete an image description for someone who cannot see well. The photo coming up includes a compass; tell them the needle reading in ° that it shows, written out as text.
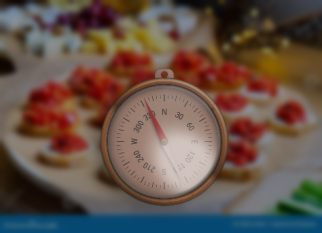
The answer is 335 °
